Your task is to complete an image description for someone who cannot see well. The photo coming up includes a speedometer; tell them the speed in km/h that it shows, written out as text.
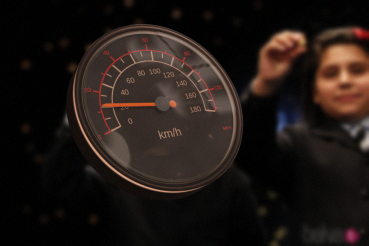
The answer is 20 km/h
